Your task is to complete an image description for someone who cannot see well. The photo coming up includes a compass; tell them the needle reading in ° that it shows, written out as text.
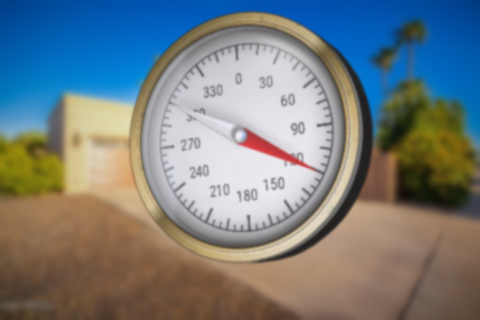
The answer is 120 °
